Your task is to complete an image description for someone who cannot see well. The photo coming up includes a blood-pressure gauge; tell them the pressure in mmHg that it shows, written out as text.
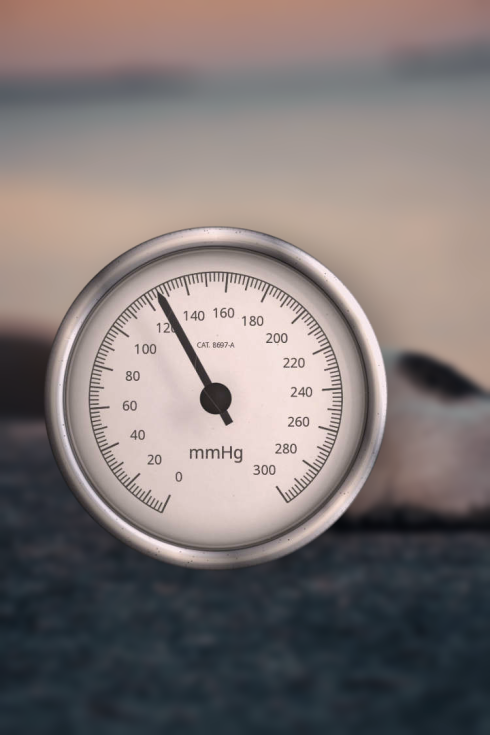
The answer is 126 mmHg
